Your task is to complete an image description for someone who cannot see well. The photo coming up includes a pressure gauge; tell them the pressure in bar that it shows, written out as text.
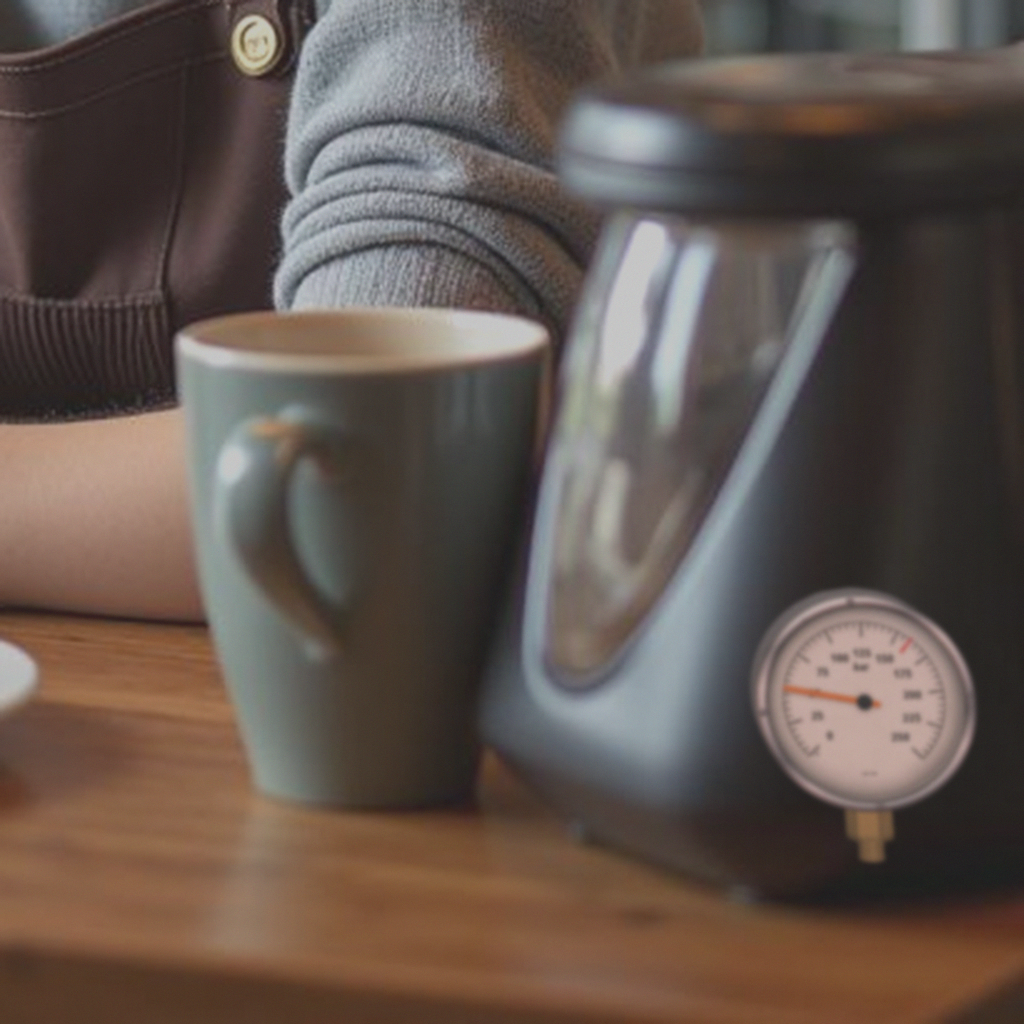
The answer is 50 bar
